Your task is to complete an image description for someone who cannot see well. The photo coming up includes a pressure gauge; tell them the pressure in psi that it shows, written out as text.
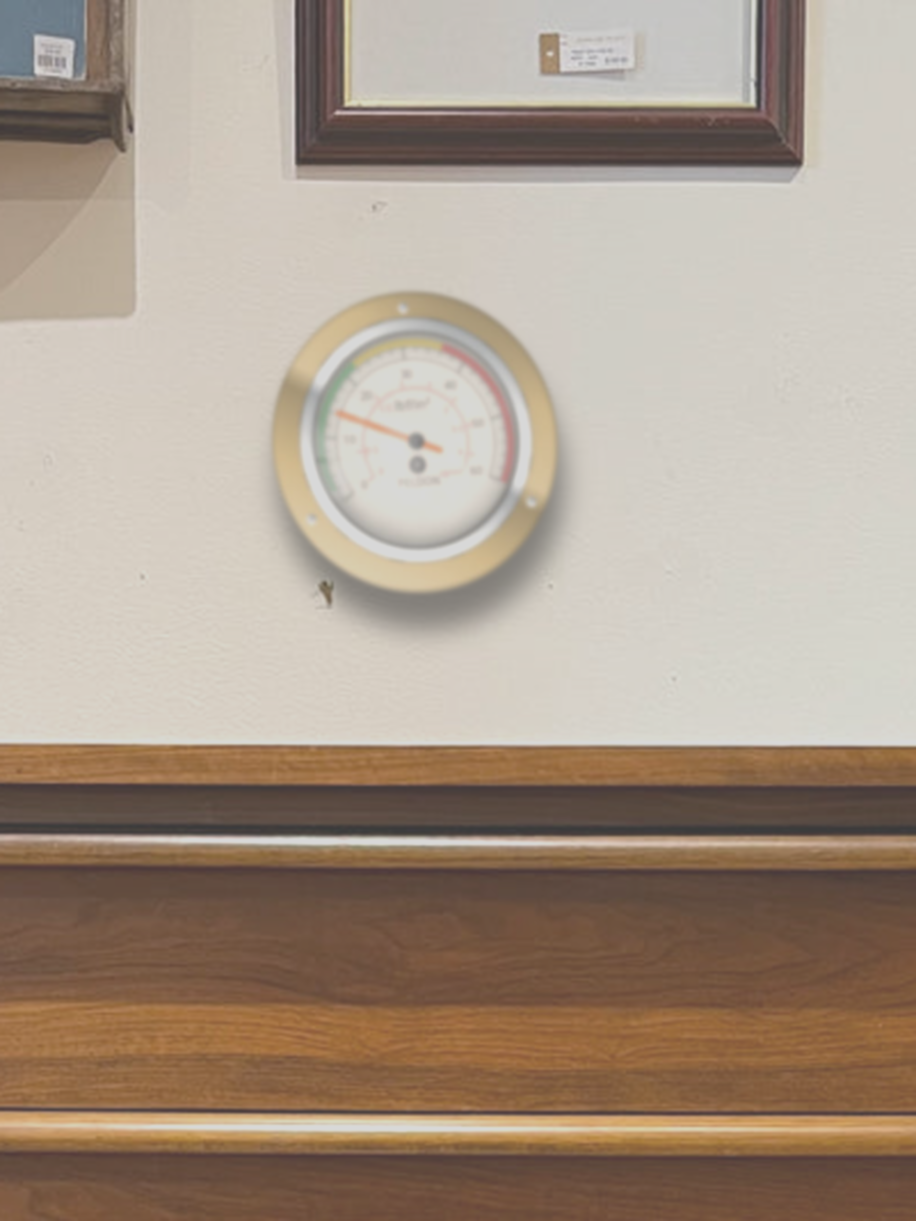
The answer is 14 psi
